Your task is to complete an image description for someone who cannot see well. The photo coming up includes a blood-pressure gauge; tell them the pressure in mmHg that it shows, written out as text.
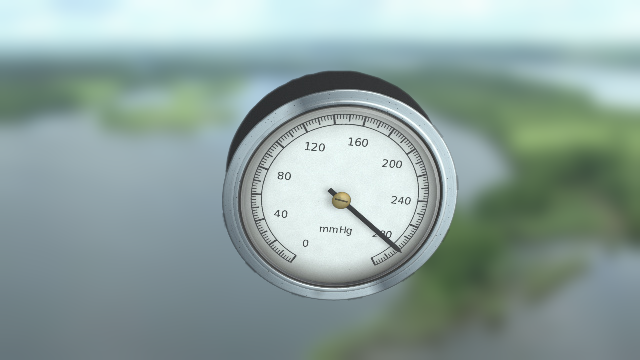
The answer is 280 mmHg
